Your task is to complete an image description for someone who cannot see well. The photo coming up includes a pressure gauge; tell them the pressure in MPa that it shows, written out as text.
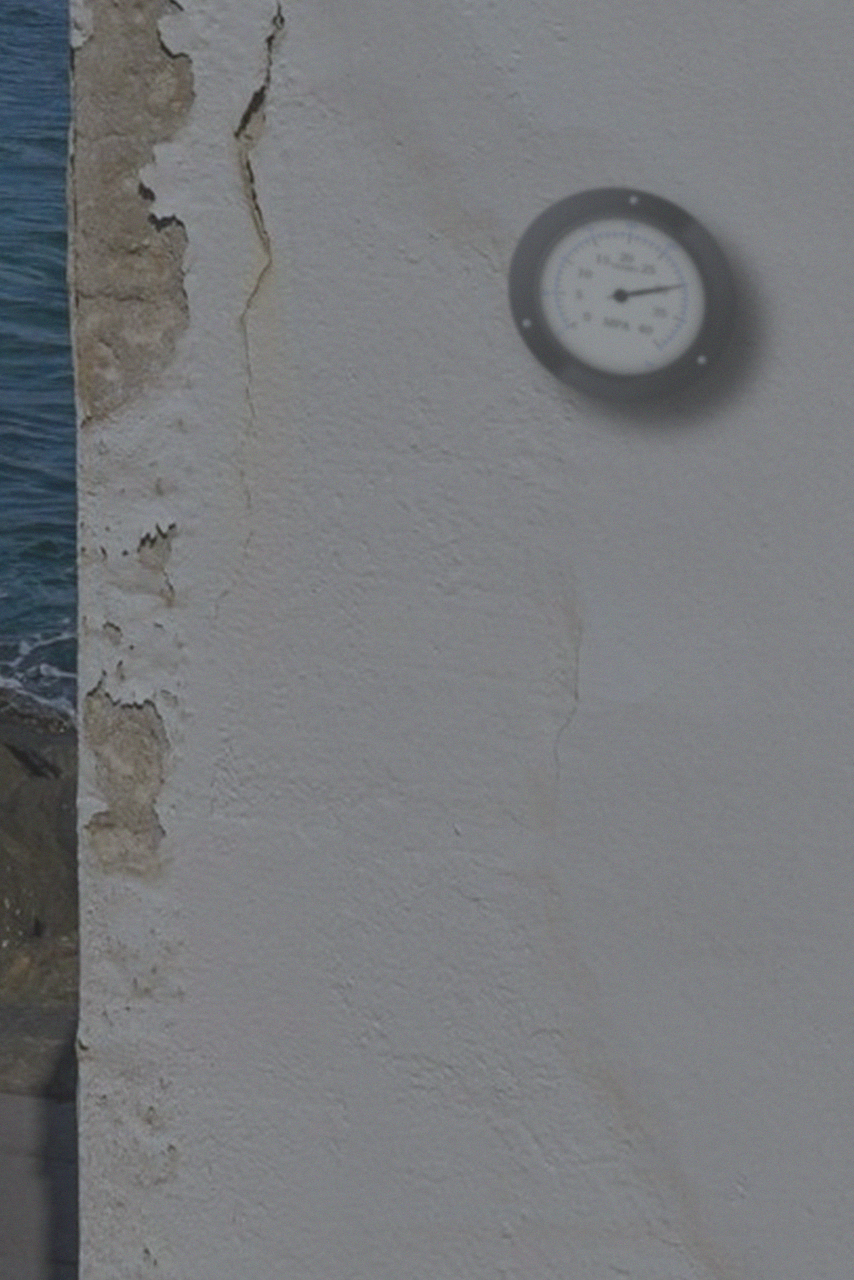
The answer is 30 MPa
